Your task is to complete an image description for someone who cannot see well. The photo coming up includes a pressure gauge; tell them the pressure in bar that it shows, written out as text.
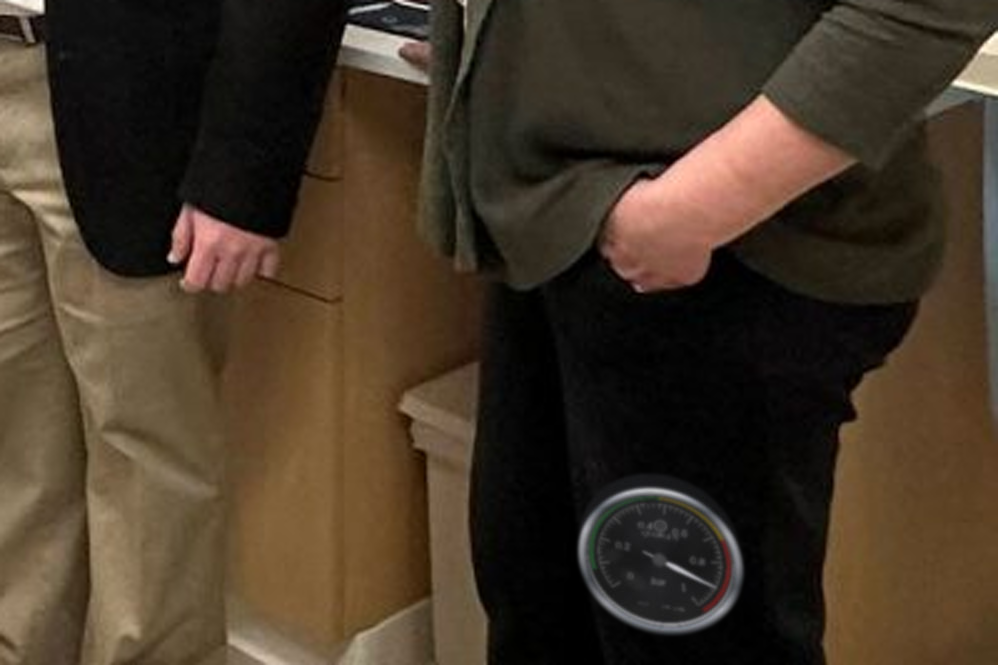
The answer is 0.9 bar
